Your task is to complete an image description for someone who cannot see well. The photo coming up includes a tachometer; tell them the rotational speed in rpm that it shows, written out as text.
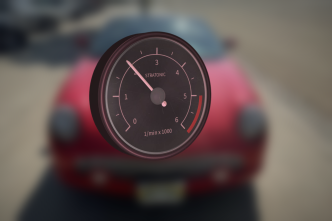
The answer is 2000 rpm
